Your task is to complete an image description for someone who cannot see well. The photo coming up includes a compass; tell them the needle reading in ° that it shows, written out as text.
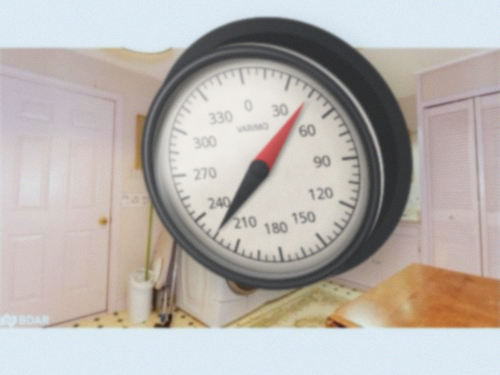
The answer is 45 °
